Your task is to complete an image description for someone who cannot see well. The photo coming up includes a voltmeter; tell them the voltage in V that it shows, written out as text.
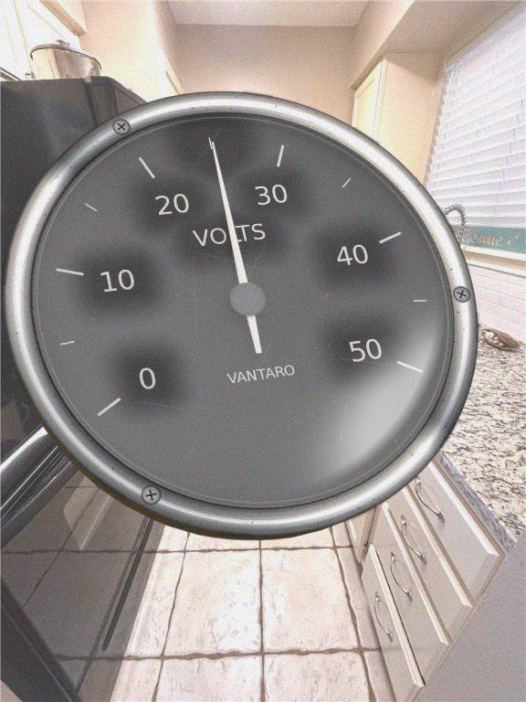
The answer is 25 V
